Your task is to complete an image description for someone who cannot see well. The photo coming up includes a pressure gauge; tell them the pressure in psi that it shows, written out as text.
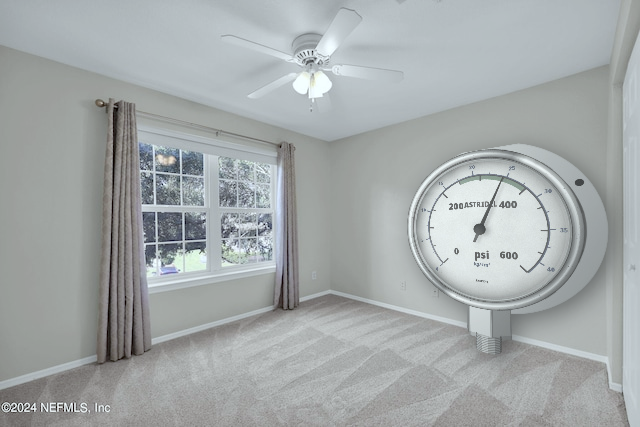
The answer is 350 psi
